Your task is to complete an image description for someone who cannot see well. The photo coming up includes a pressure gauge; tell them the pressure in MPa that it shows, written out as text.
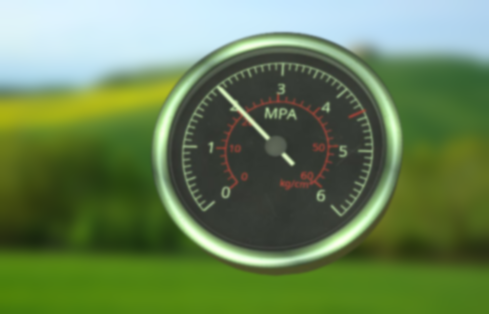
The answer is 2 MPa
